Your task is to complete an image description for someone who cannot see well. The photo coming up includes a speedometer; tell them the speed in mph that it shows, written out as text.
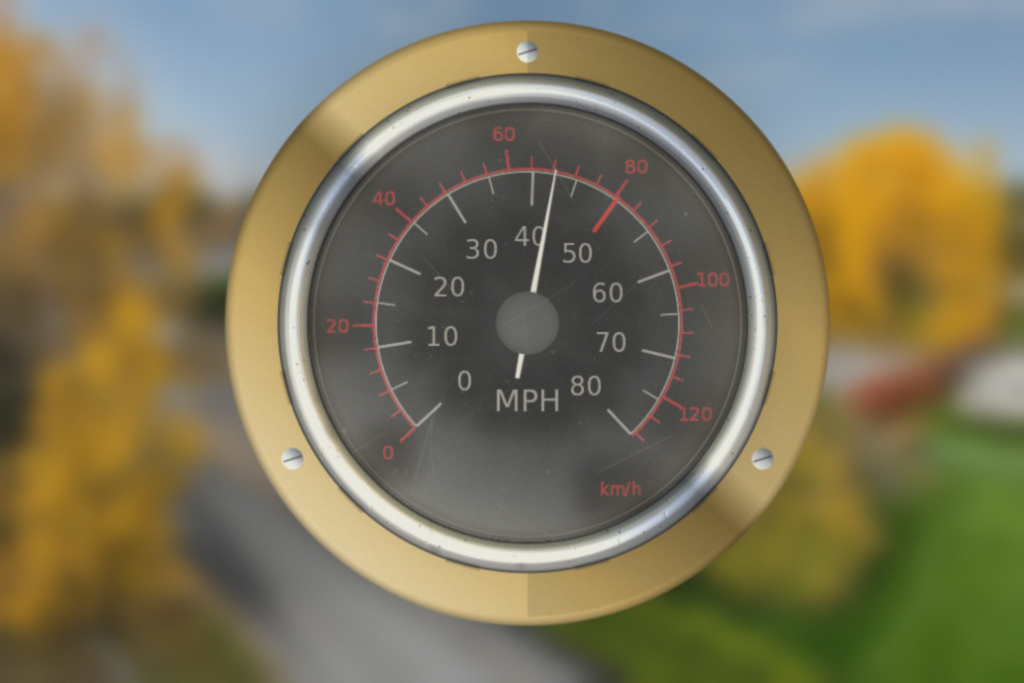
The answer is 42.5 mph
